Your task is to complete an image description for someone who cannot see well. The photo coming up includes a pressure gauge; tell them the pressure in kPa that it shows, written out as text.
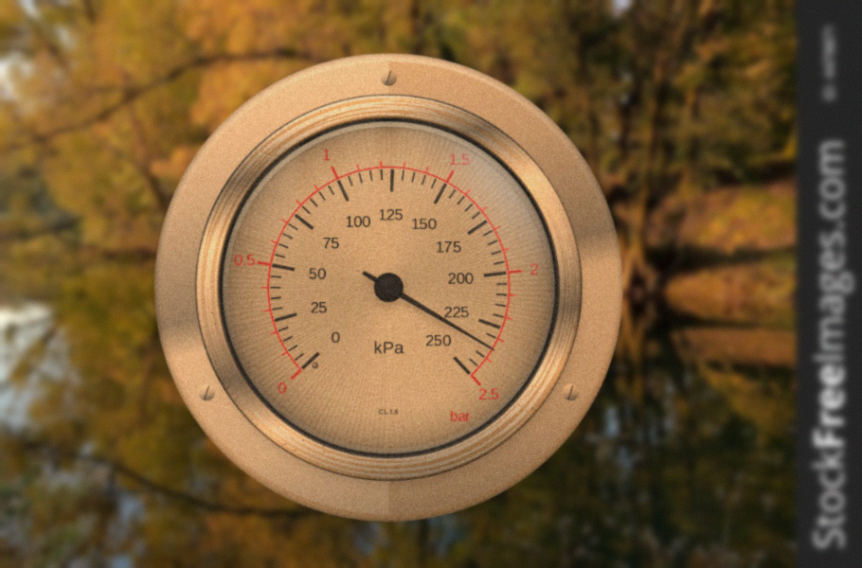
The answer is 235 kPa
